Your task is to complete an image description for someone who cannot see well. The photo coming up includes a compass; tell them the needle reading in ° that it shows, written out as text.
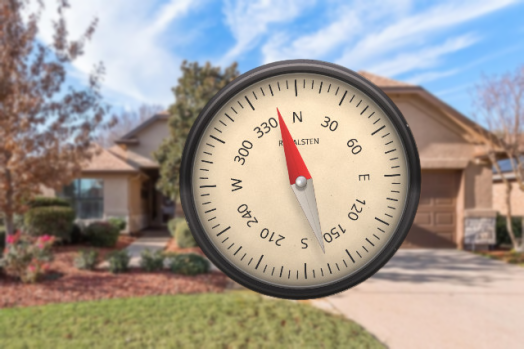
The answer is 345 °
